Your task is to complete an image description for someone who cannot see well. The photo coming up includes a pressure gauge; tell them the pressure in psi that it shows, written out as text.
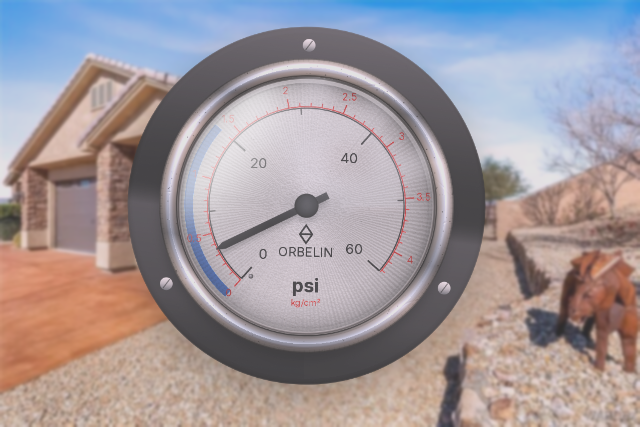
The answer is 5 psi
